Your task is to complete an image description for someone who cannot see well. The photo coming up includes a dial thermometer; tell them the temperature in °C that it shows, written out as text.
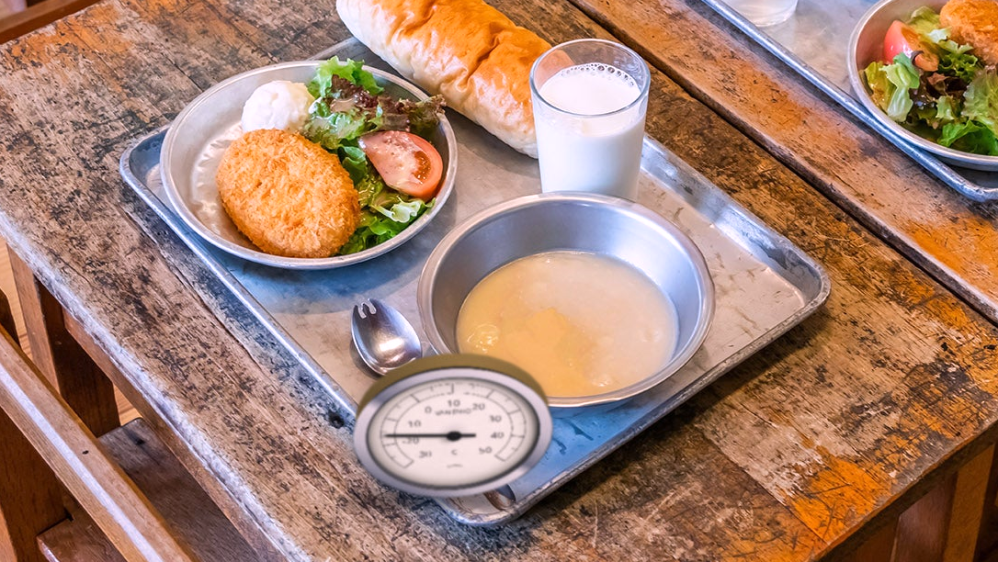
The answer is -15 °C
